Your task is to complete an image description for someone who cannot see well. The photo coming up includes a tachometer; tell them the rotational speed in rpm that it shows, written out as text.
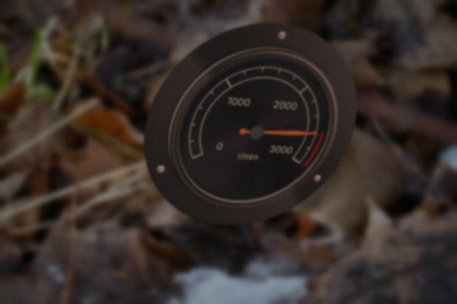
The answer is 2600 rpm
